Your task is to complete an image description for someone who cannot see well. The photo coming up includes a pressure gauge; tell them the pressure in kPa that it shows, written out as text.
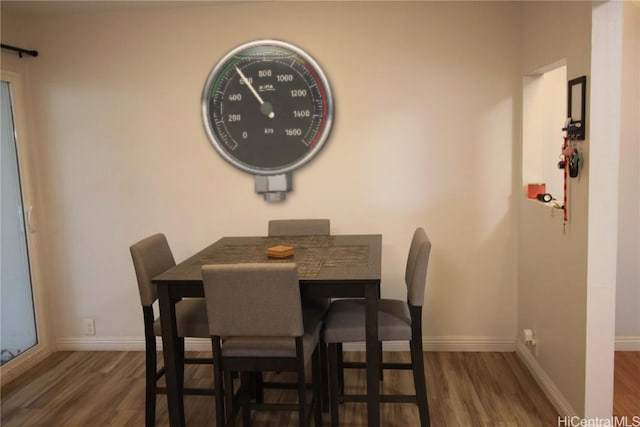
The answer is 600 kPa
